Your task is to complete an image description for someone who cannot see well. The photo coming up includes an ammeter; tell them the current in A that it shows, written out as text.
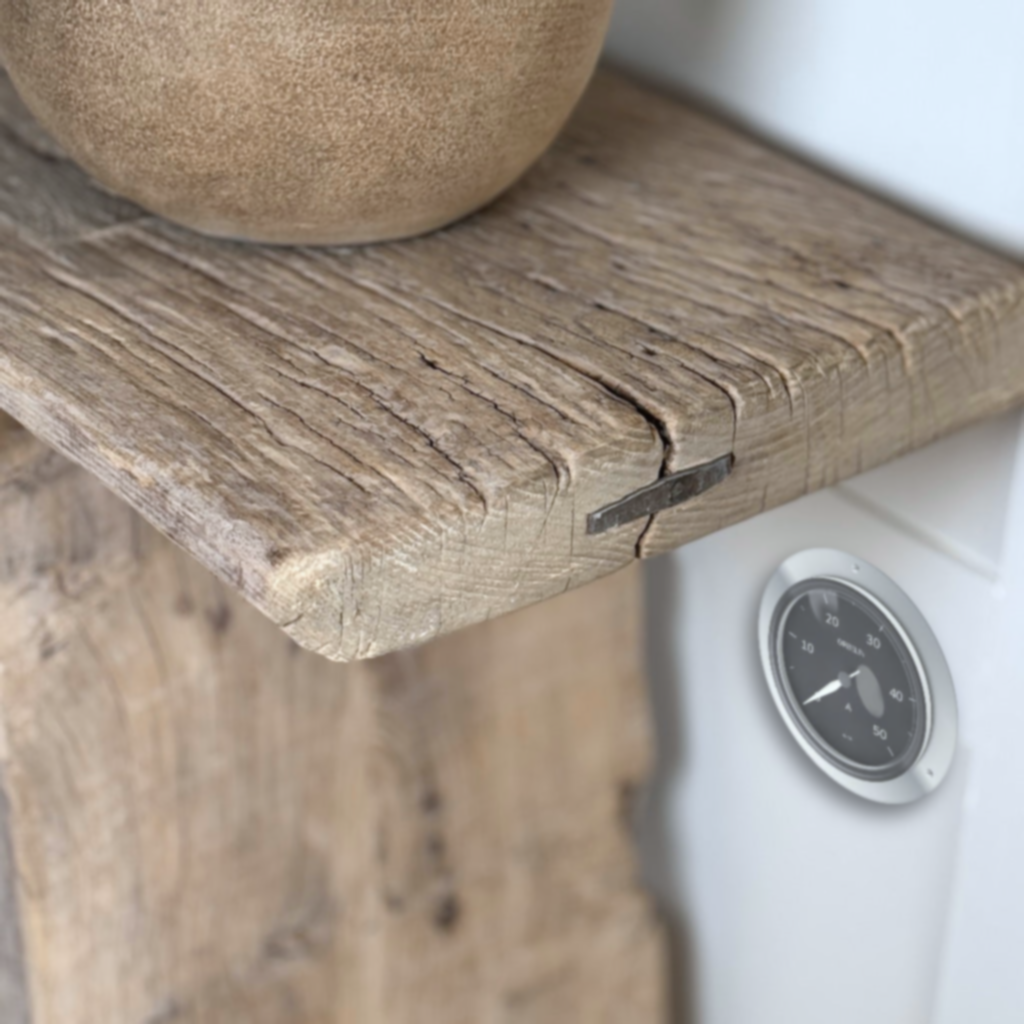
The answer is 0 A
